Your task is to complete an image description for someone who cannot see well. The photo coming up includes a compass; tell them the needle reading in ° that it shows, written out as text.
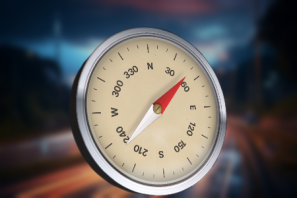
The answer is 50 °
